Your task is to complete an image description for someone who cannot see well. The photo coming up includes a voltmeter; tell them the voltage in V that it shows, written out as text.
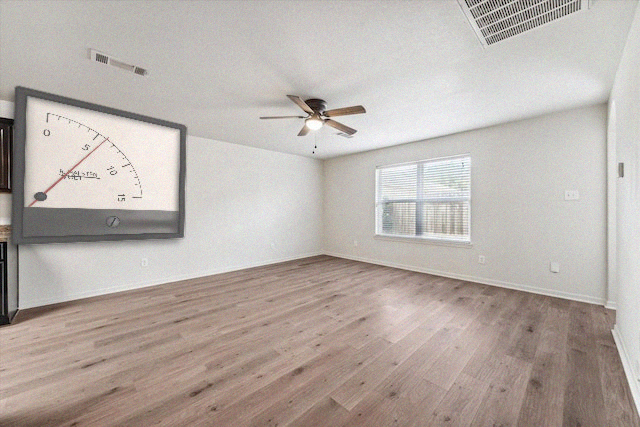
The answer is 6 V
